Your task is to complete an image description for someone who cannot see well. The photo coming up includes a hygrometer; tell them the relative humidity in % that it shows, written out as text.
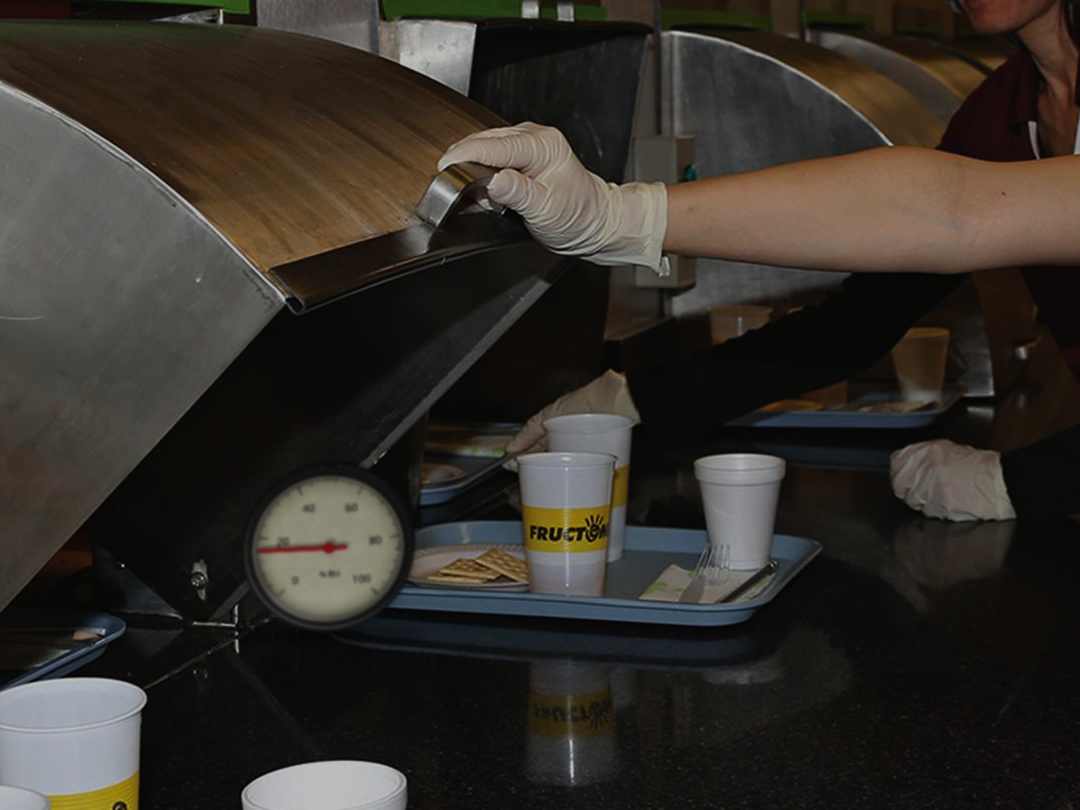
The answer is 16 %
